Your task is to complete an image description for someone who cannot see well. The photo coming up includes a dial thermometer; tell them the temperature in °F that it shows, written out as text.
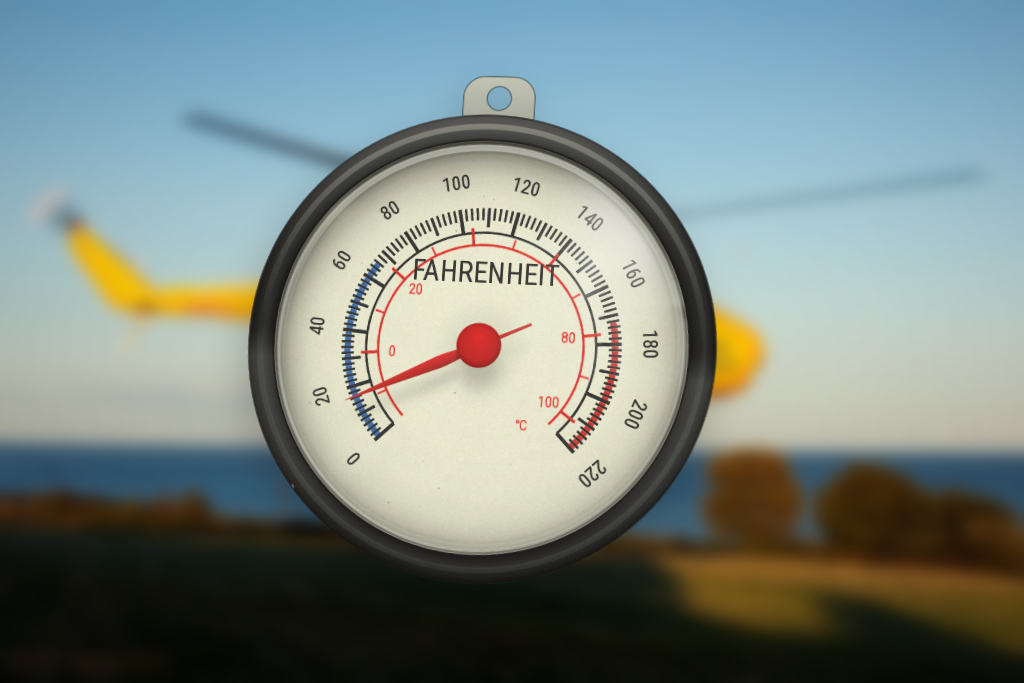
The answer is 16 °F
